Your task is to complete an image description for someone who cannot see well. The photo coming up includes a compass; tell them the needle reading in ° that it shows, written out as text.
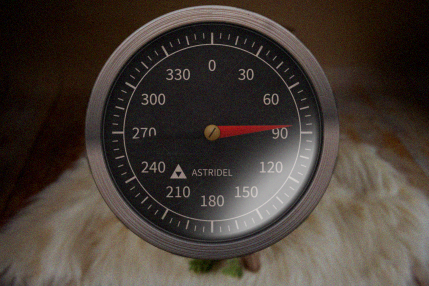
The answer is 85 °
